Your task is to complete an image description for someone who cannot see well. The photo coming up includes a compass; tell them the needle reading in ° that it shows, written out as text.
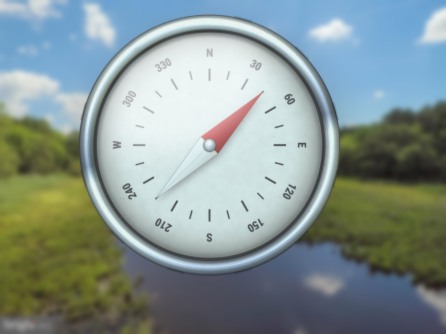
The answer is 45 °
